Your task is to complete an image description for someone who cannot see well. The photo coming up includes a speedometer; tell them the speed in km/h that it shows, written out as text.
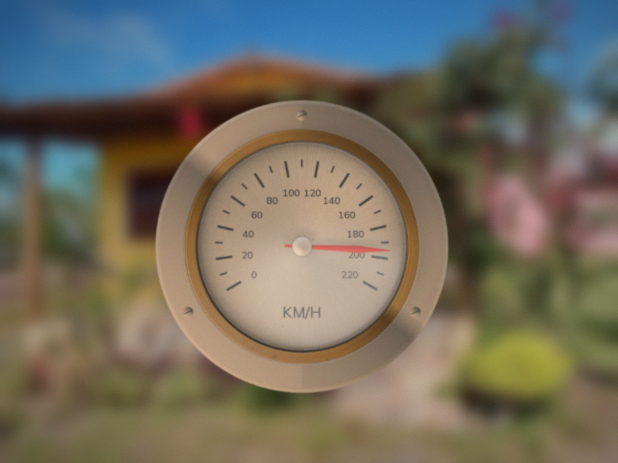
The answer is 195 km/h
